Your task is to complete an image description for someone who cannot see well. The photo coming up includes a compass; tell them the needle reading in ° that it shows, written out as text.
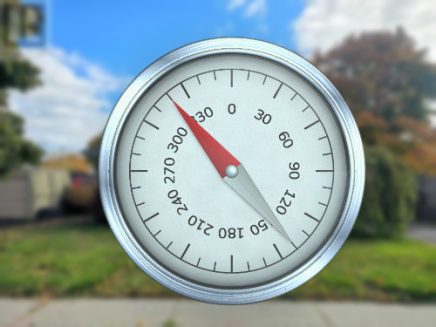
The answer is 320 °
